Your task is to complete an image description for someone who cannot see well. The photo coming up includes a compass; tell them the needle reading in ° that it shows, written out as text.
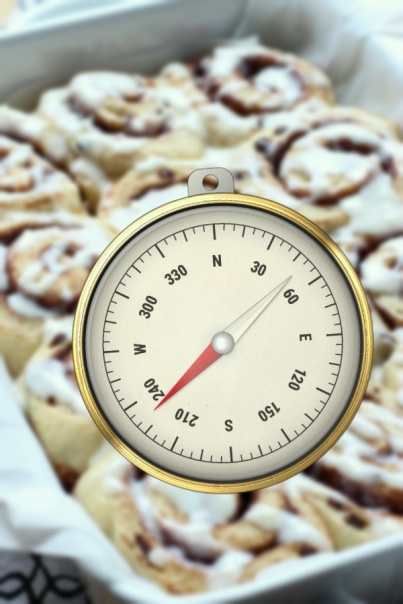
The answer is 230 °
